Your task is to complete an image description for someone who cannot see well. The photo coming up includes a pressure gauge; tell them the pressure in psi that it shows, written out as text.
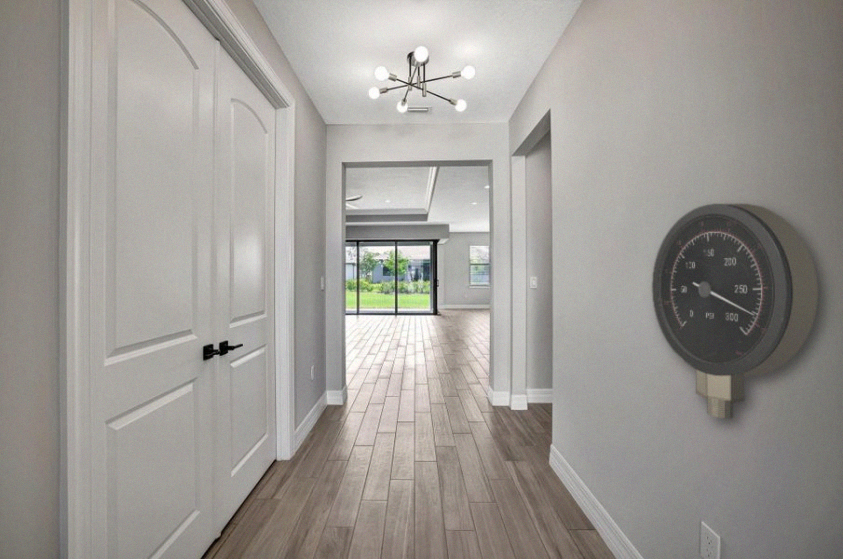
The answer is 275 psi
